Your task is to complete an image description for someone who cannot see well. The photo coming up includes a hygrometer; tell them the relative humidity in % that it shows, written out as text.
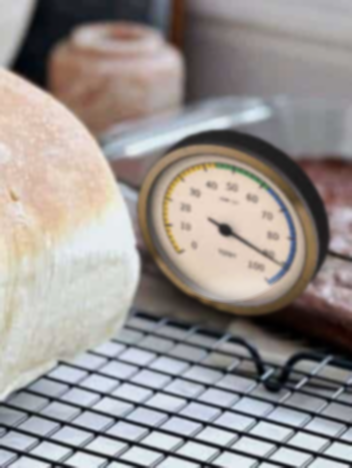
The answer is 90 %
